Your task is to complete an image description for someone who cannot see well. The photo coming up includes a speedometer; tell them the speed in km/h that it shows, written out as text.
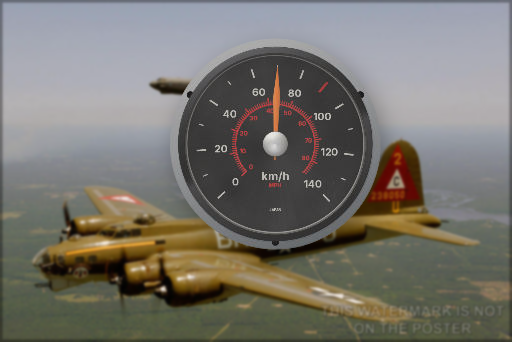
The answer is 70 km/h
